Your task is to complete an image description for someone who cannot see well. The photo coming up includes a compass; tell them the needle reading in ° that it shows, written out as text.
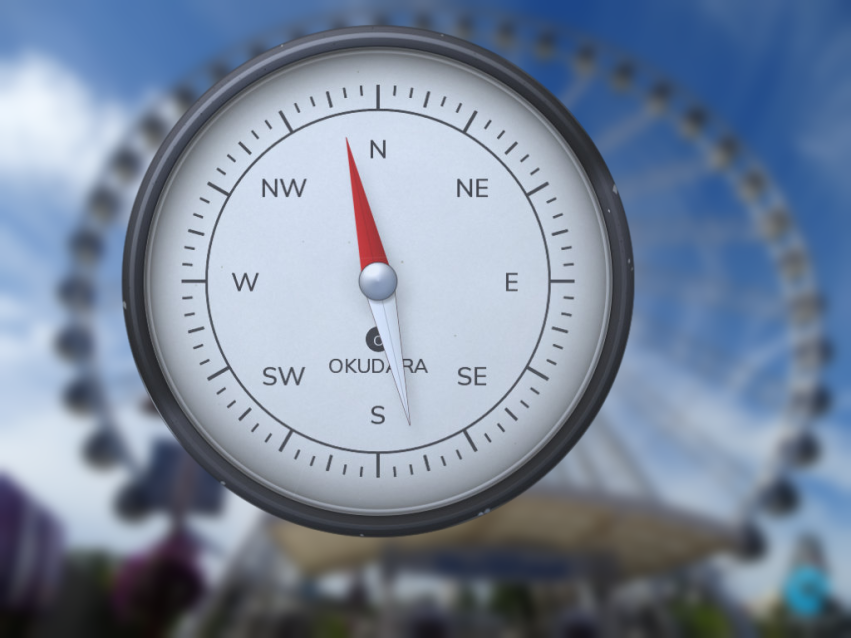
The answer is 347.5 °
